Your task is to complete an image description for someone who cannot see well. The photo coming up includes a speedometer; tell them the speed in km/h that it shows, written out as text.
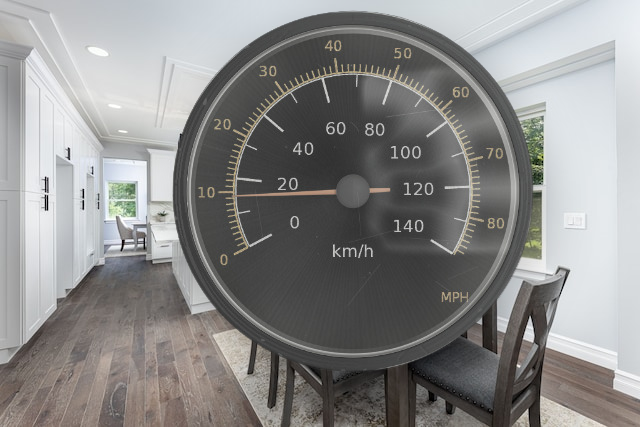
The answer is 15 km/h
